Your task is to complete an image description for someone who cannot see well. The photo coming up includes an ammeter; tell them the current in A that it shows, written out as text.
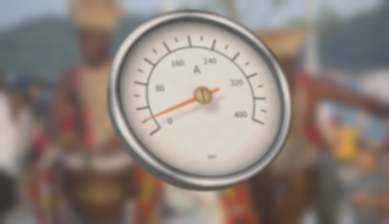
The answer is 20 A
